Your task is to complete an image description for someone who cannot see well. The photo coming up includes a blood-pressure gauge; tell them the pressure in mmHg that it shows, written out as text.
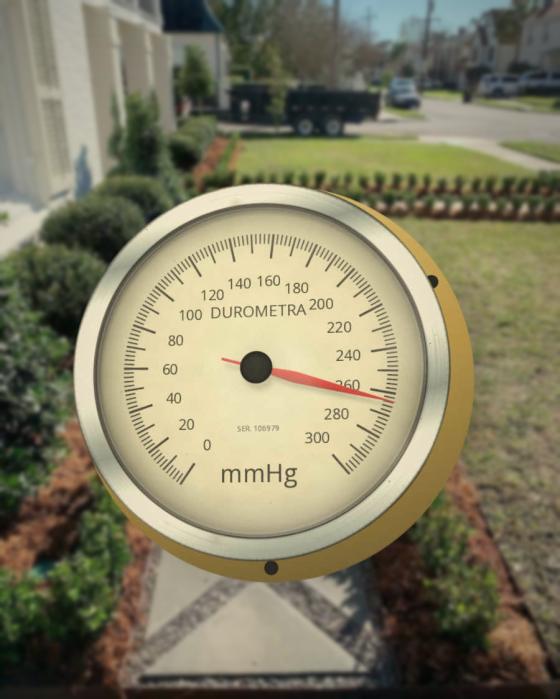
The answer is 264 mmHg
